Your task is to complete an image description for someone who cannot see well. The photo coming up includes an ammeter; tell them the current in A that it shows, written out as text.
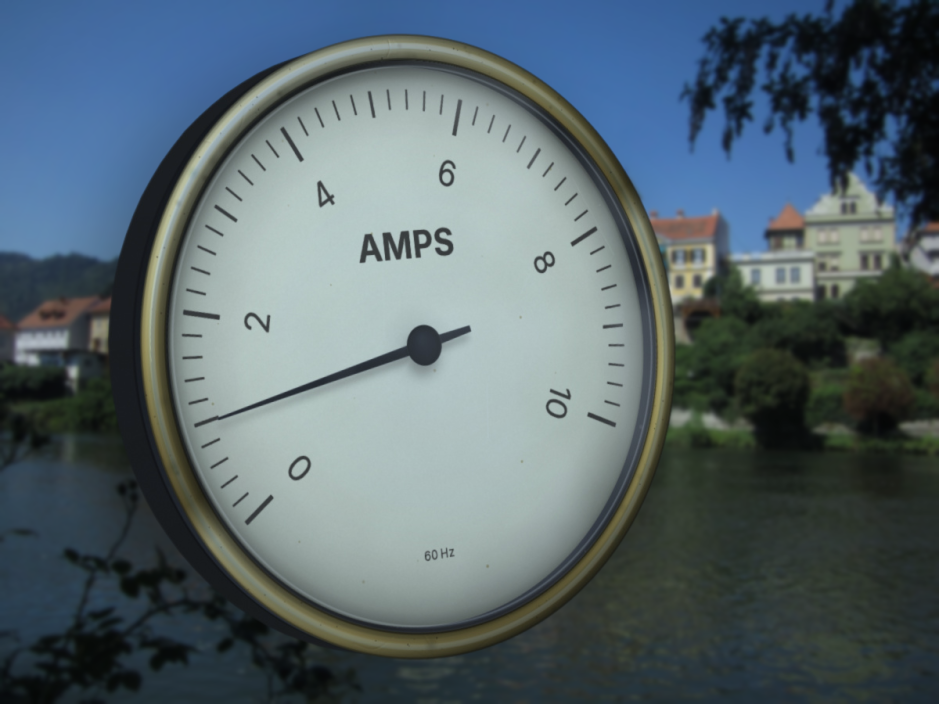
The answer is 1 A
